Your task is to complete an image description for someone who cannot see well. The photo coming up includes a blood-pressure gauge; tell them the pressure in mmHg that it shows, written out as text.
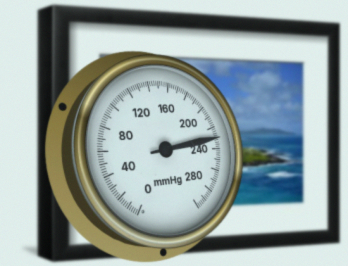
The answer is 230 mmHg
